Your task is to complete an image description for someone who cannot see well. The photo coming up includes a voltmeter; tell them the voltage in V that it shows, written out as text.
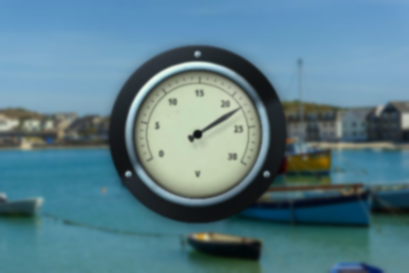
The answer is 22 V
